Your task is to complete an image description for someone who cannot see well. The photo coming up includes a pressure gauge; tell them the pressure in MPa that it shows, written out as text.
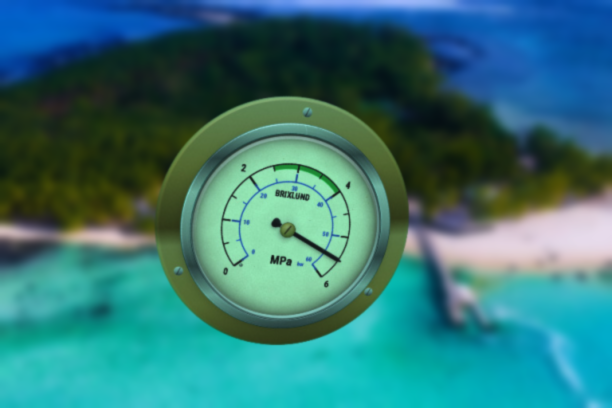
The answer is 5.5 MPa
